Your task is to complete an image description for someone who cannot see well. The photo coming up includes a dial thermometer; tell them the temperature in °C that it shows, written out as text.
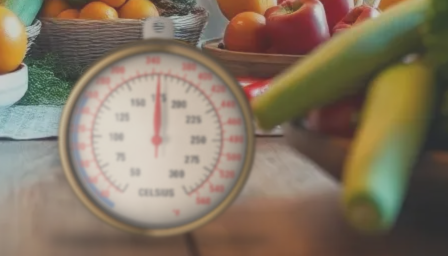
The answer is 175 °C
